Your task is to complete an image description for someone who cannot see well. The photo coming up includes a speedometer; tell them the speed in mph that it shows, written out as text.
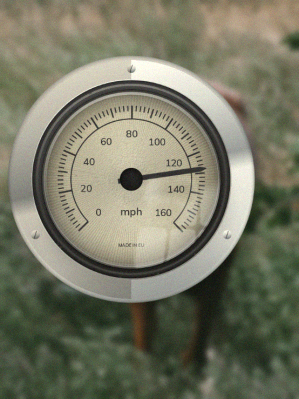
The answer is 128 mph
